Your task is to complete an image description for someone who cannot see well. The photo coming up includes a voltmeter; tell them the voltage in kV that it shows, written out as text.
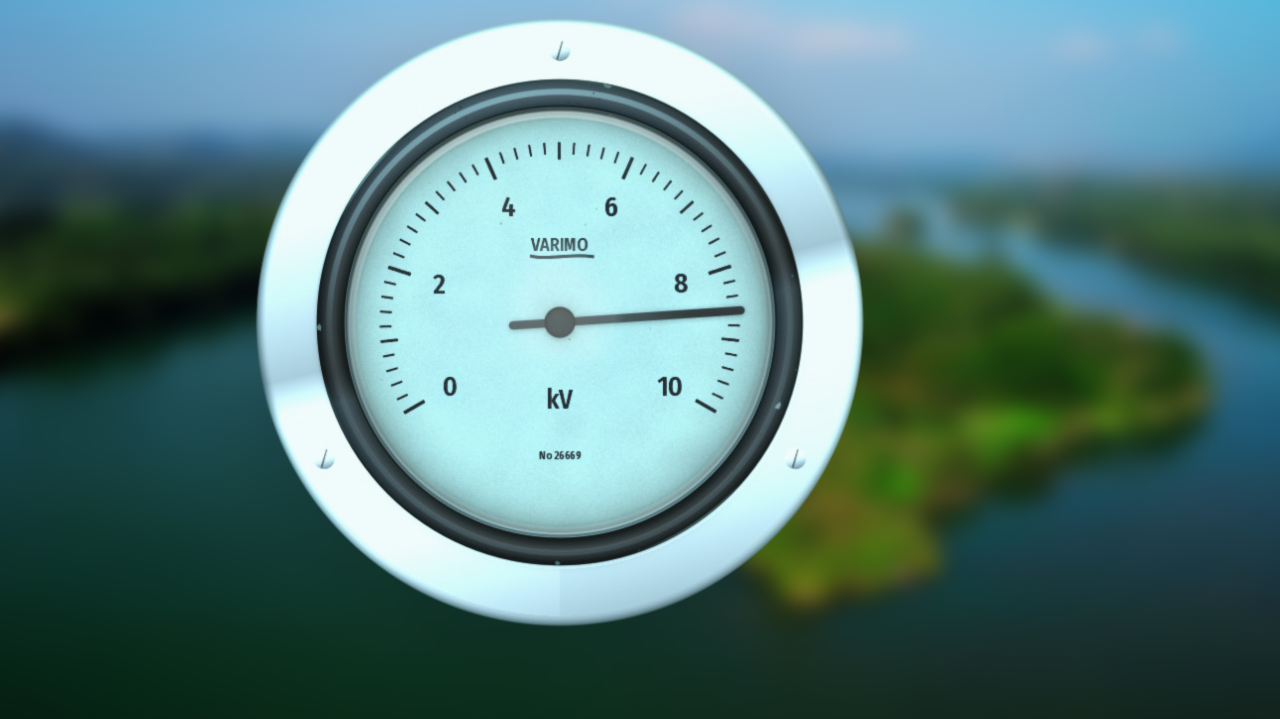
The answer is 8.6 kV
